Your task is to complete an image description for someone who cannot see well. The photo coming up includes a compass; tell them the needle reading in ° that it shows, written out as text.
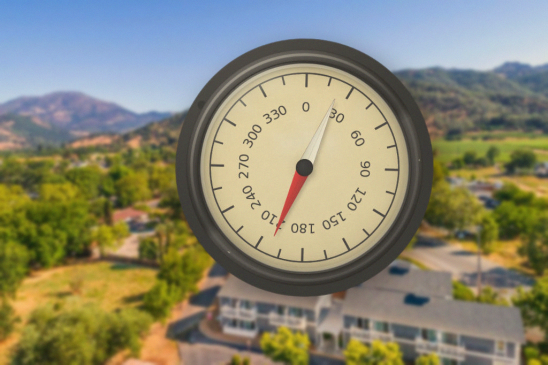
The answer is 202.5 °
